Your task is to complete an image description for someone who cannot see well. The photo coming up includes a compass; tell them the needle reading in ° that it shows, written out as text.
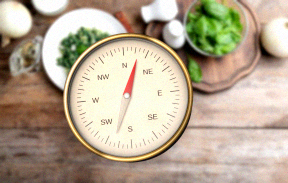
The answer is 20 °
